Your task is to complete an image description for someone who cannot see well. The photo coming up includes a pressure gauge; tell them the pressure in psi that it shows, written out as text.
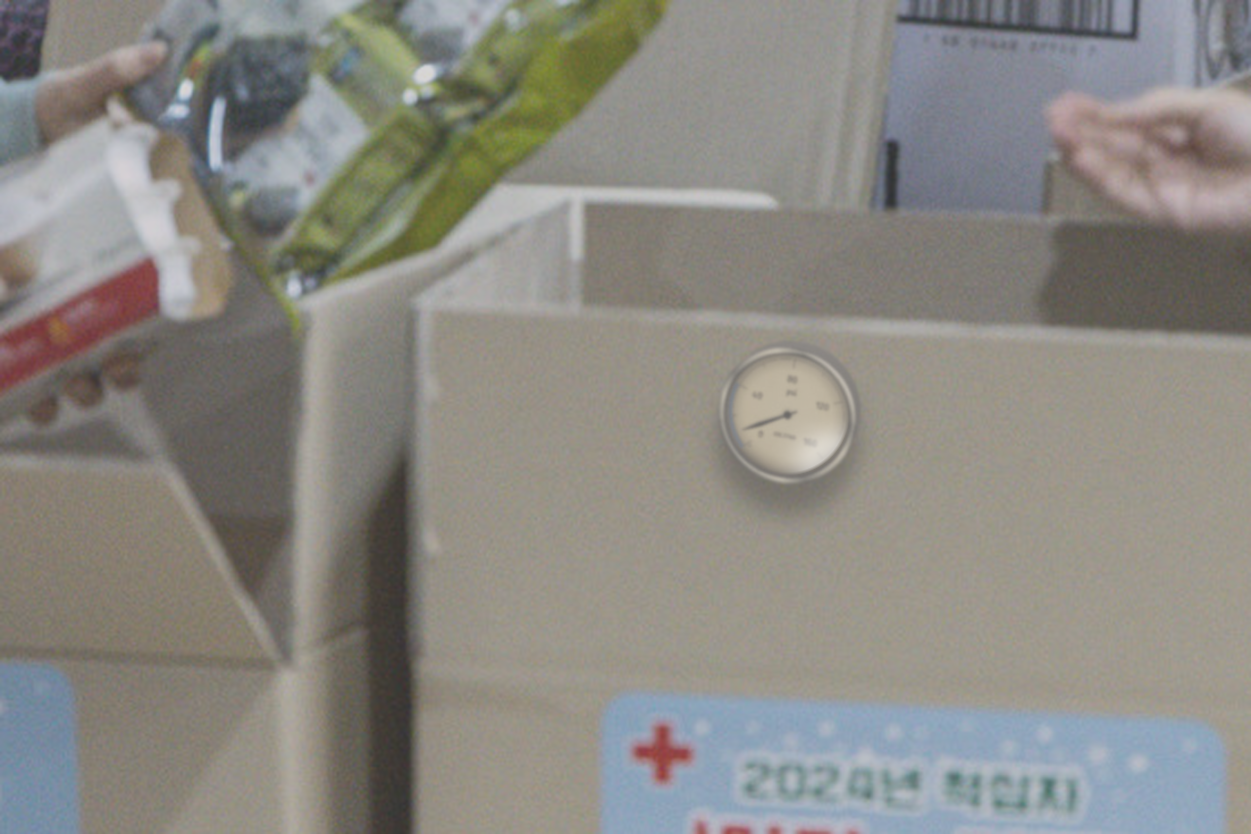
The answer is 10 psi
